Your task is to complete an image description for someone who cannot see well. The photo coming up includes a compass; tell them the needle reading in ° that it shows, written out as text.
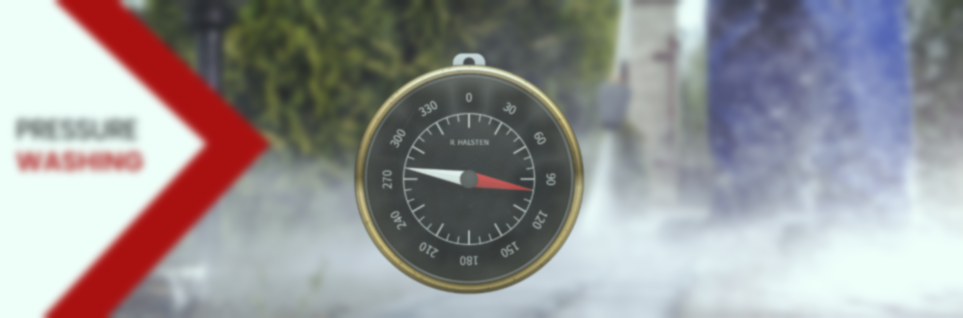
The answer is 100 °
